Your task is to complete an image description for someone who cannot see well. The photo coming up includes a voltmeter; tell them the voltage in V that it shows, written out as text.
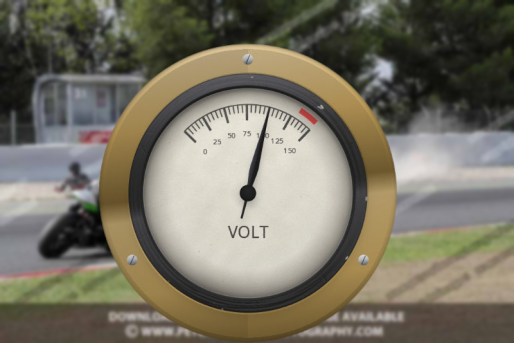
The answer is 100 V
